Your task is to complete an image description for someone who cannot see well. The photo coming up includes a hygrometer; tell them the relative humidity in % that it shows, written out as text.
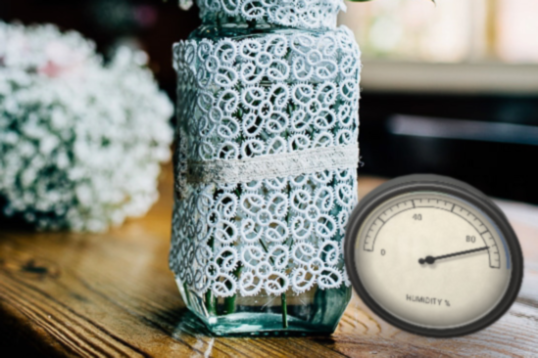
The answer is 88 %
